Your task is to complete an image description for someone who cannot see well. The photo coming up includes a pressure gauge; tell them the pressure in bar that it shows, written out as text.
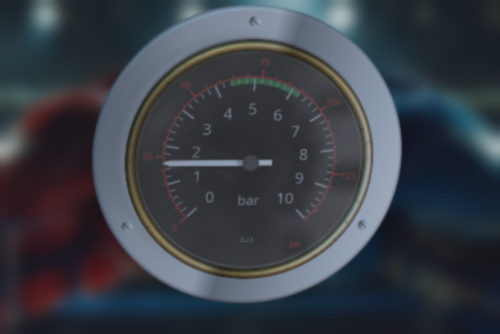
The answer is 1.6 bar
